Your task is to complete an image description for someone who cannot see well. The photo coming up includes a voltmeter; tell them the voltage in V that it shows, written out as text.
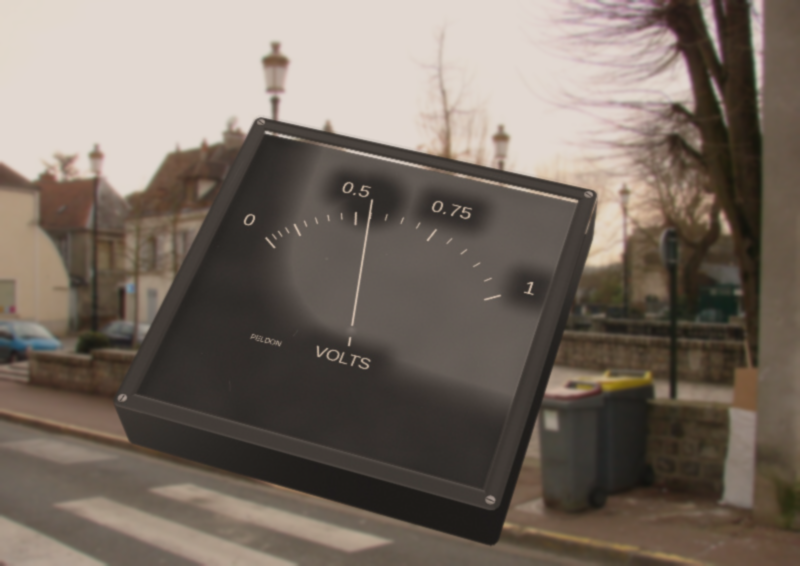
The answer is 0.55 V
